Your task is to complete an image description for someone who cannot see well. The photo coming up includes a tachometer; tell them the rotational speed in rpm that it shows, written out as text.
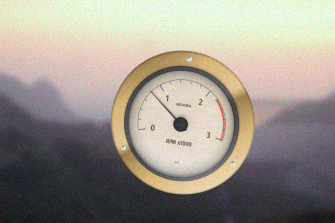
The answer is 800 rpm
